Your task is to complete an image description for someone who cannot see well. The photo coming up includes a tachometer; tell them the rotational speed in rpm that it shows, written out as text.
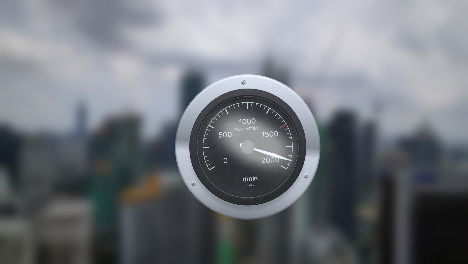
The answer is 1900 rpm
